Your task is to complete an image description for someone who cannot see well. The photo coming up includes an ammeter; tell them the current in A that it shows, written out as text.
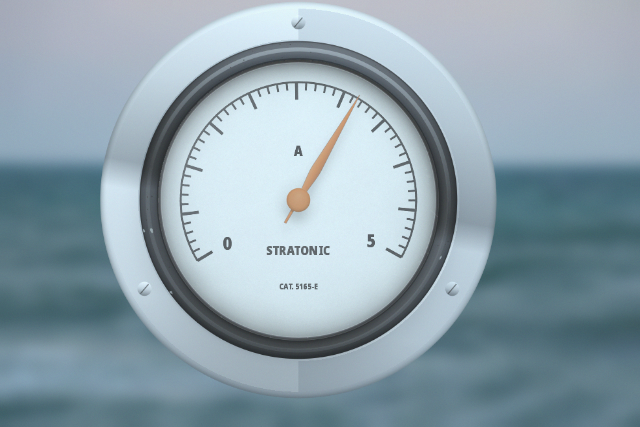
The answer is 3.15 A
